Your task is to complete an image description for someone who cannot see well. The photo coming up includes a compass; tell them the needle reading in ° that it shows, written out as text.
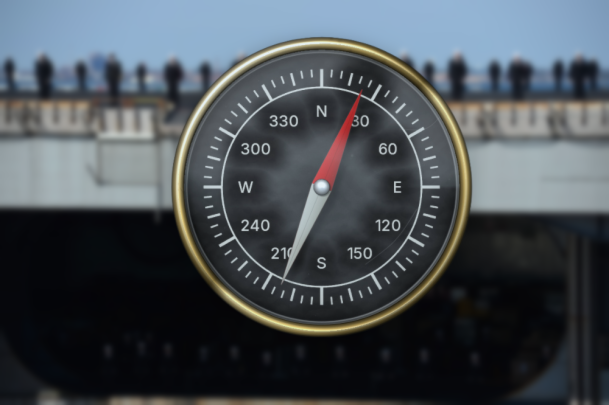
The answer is 22.5 °
